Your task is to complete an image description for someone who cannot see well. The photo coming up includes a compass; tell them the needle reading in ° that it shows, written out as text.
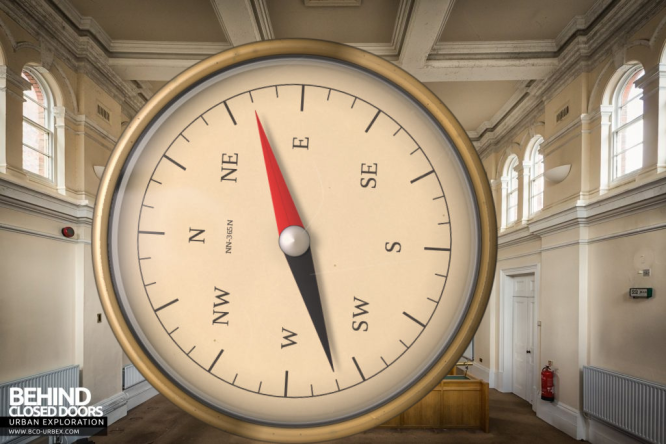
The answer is 70 °
